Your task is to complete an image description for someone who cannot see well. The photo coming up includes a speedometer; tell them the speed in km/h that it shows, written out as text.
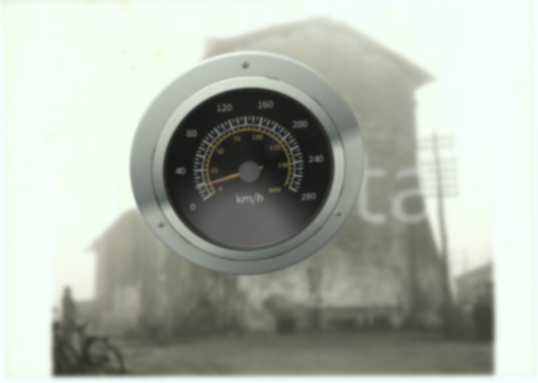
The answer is 20 km/h
